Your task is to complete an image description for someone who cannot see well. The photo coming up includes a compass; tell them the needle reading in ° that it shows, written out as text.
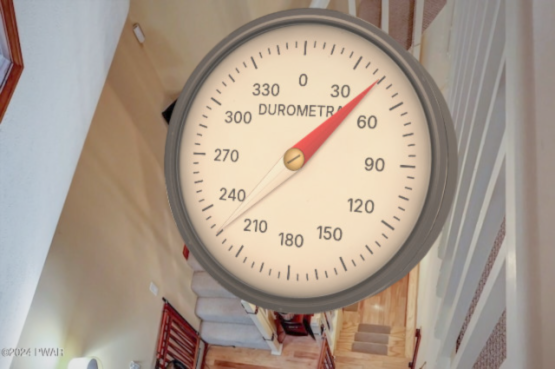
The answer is 45 °
